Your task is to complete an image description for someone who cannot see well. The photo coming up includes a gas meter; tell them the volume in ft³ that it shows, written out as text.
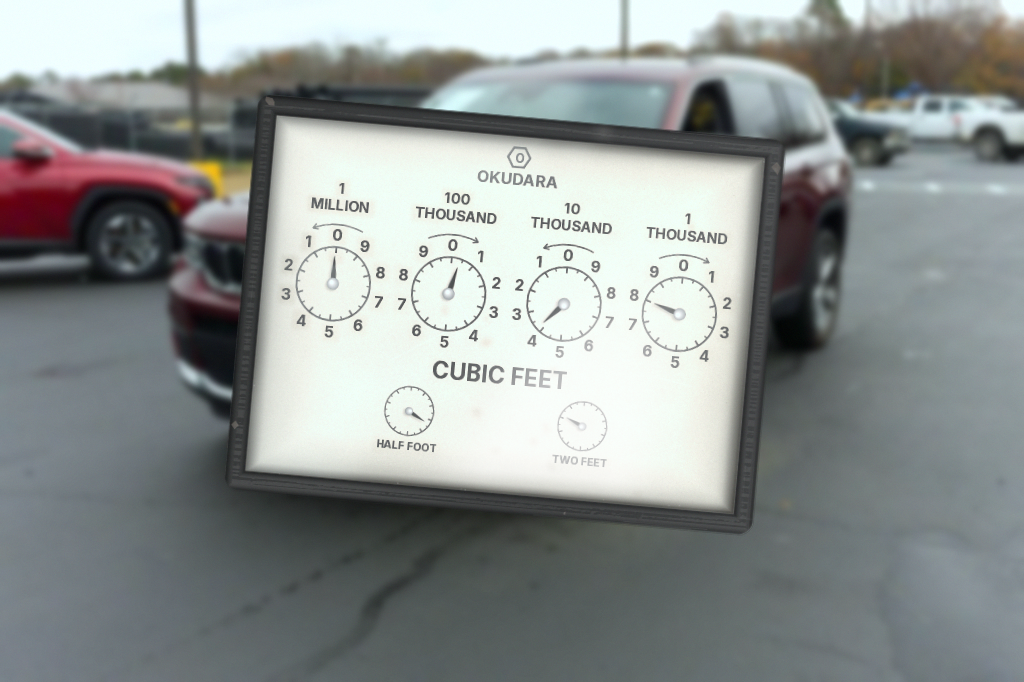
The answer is 3800 ft³
